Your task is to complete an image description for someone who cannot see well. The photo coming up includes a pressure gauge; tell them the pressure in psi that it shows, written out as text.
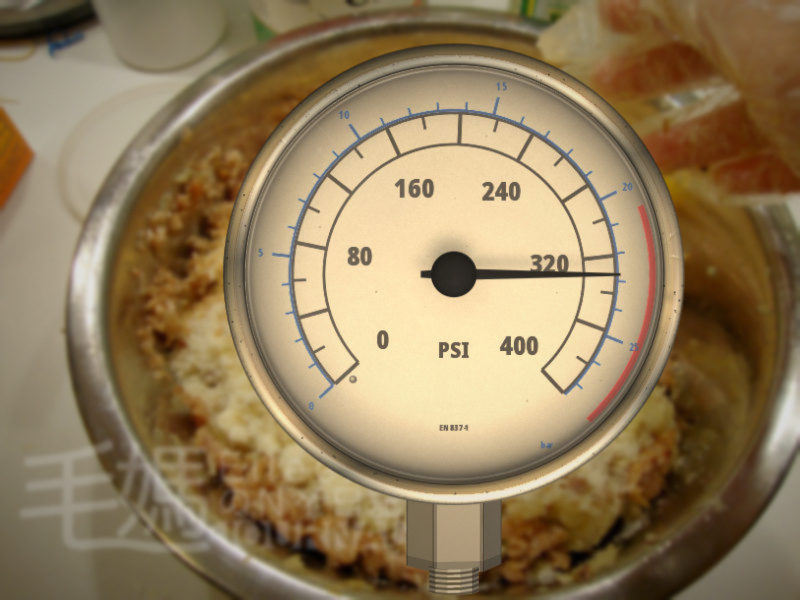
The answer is 330 psi
